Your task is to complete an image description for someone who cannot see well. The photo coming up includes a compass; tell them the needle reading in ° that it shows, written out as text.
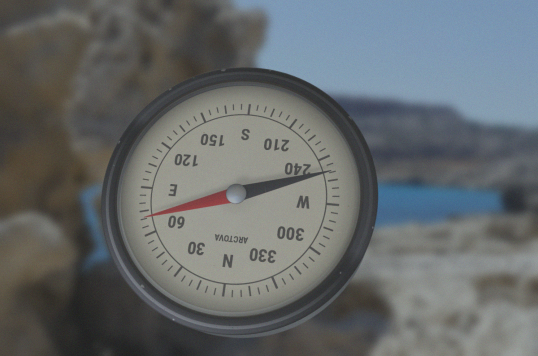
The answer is 70 °
